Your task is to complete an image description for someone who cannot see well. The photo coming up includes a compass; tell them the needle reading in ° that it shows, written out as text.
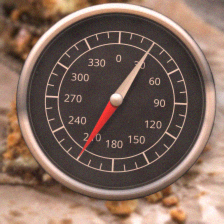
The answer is 210 °
